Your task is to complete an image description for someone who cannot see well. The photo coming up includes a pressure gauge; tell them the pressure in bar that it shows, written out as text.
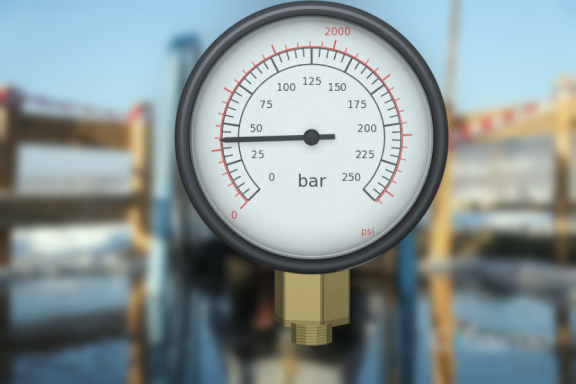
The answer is 40 bar
